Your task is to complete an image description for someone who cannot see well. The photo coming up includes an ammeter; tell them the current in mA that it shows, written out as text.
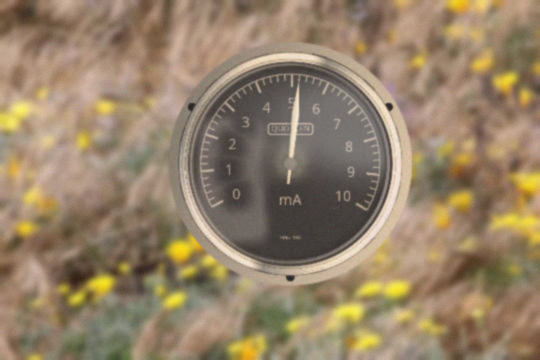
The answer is 5.2 mA
